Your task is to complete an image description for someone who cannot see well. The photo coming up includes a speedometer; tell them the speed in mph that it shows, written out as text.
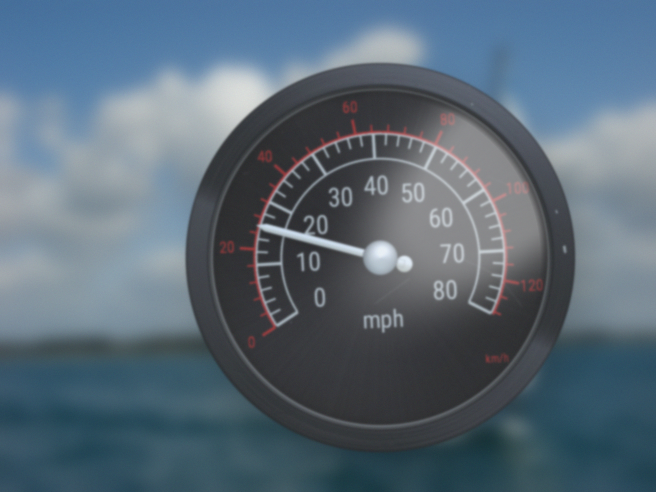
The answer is 16 mph
